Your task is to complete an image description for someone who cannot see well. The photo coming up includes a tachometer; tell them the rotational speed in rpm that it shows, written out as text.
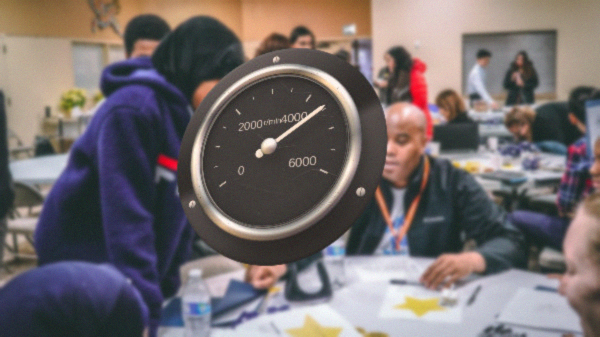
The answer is 4500 rpm
